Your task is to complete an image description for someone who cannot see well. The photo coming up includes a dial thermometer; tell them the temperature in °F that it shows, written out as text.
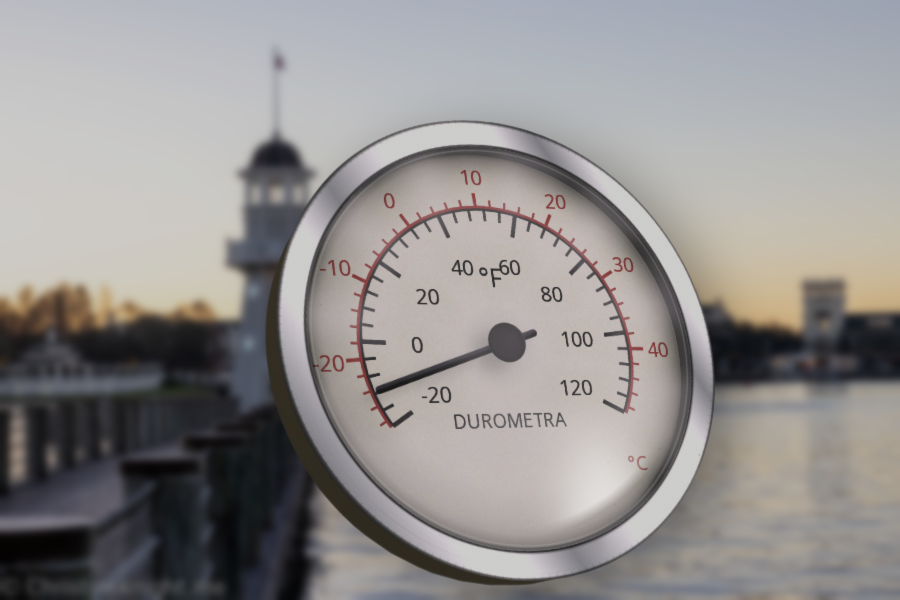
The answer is -12 °F
